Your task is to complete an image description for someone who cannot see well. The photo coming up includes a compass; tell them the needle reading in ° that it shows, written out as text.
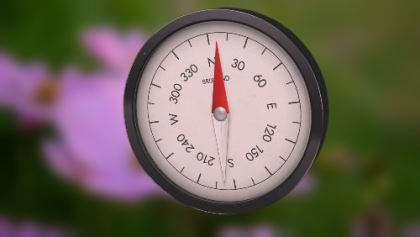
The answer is 7.5 °
